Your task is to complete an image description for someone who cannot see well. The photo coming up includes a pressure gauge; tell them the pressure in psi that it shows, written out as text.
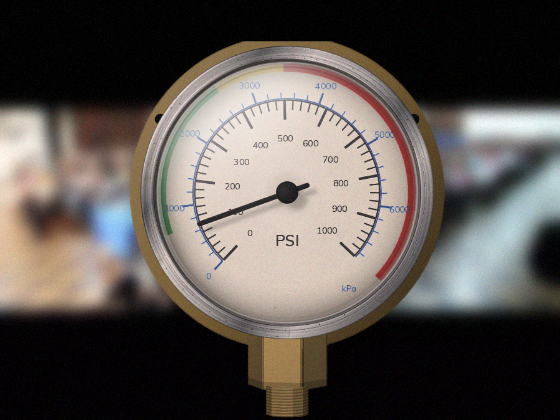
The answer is 100 psi
